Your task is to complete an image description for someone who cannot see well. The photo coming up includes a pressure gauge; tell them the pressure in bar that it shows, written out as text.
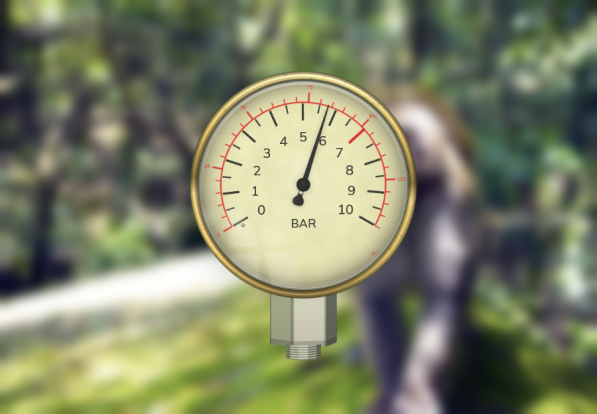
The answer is 5.75 bar
